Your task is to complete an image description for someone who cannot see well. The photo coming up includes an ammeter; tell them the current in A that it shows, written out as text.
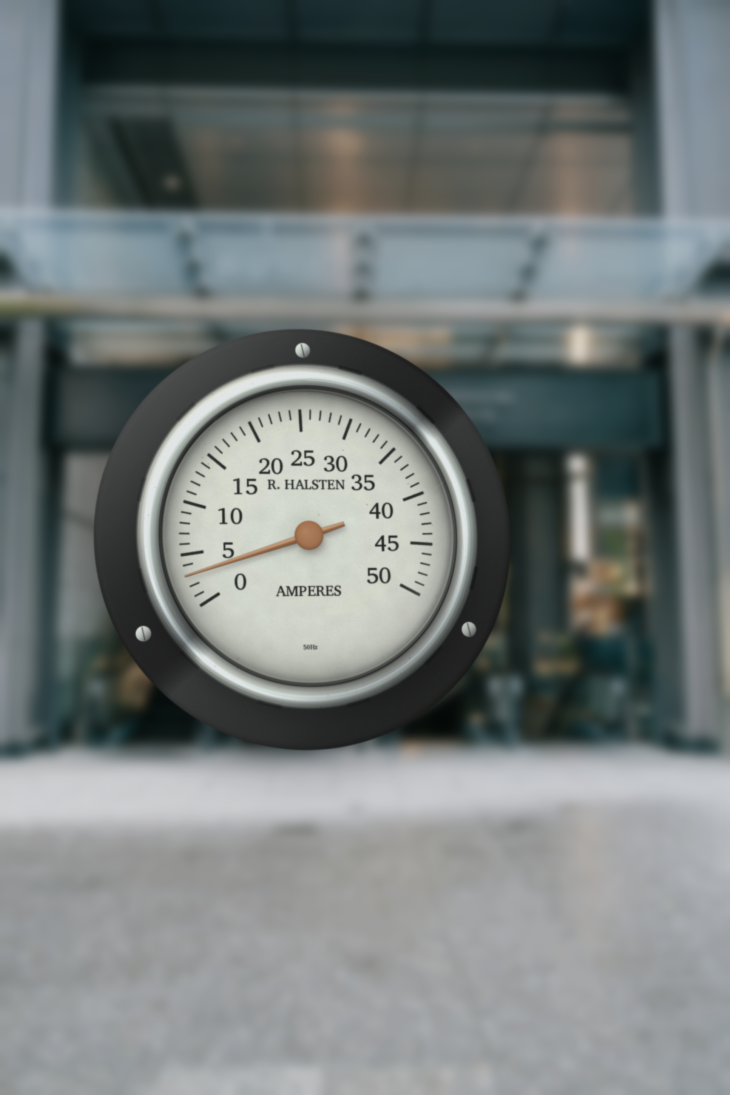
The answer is 3 A
